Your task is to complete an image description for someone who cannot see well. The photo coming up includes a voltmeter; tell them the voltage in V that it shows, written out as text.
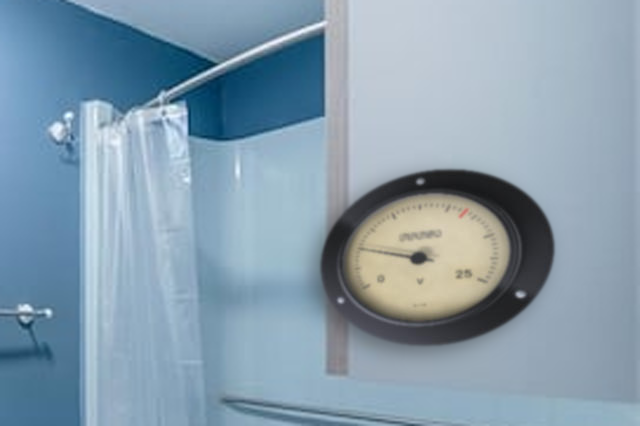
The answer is 5 V
